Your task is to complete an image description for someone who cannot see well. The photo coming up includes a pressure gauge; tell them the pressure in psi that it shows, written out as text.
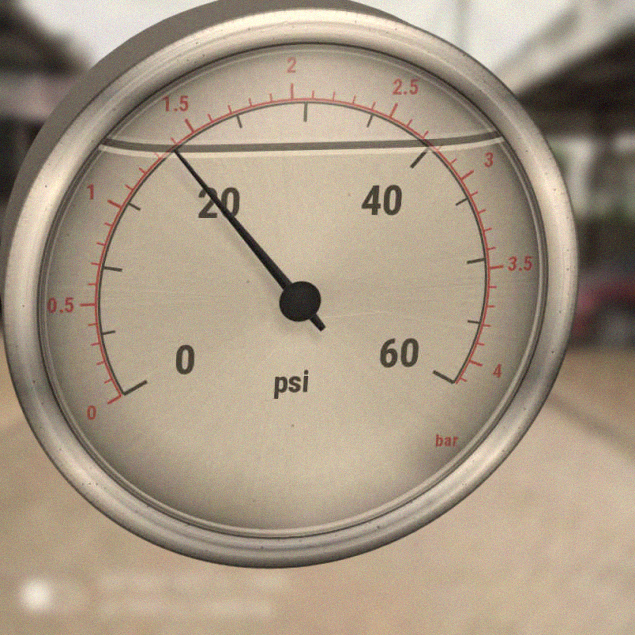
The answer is 20 psi
